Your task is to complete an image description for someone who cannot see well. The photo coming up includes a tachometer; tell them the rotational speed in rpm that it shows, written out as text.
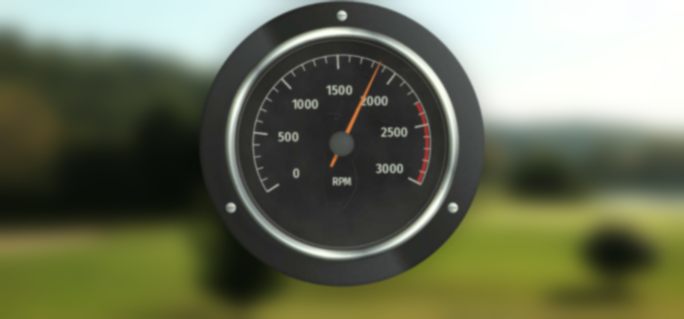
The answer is 1850 rpm
